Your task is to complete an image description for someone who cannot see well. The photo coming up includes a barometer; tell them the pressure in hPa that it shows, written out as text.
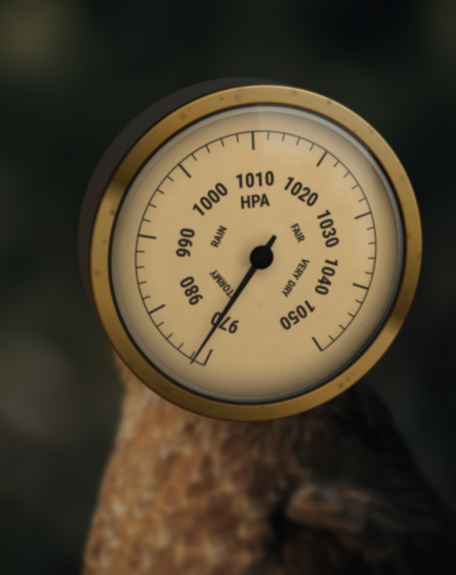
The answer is 972 hPa
